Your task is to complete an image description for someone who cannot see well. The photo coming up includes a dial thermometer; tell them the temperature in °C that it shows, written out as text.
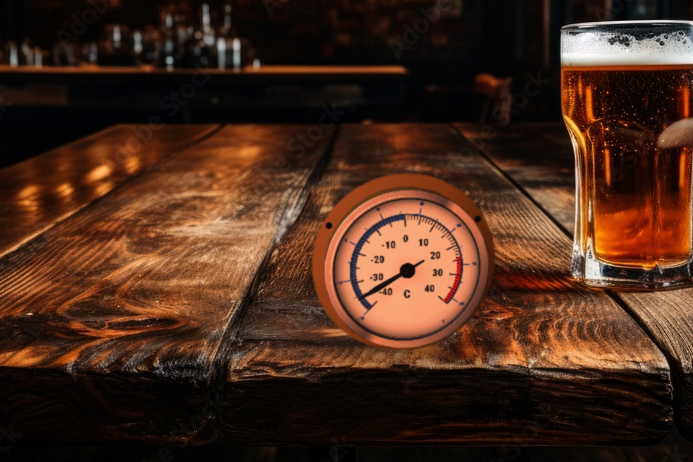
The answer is -35 °C
